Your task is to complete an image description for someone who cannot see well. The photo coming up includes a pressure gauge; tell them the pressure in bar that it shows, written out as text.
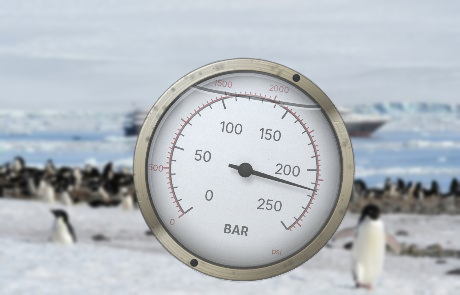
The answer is 215 bar
